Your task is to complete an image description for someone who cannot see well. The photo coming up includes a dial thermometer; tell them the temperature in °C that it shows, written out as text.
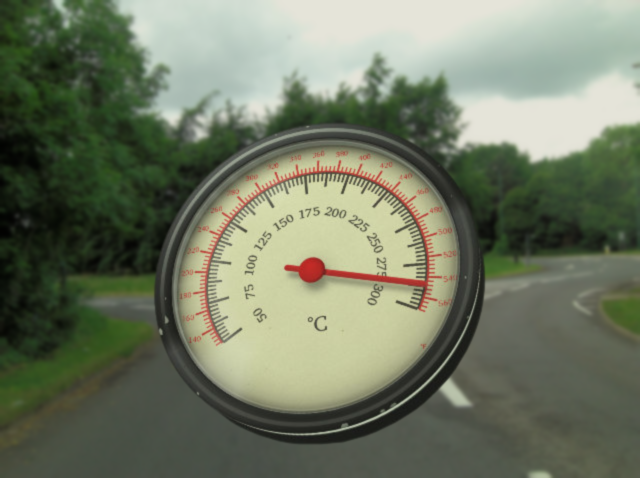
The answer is 287.5 °C
